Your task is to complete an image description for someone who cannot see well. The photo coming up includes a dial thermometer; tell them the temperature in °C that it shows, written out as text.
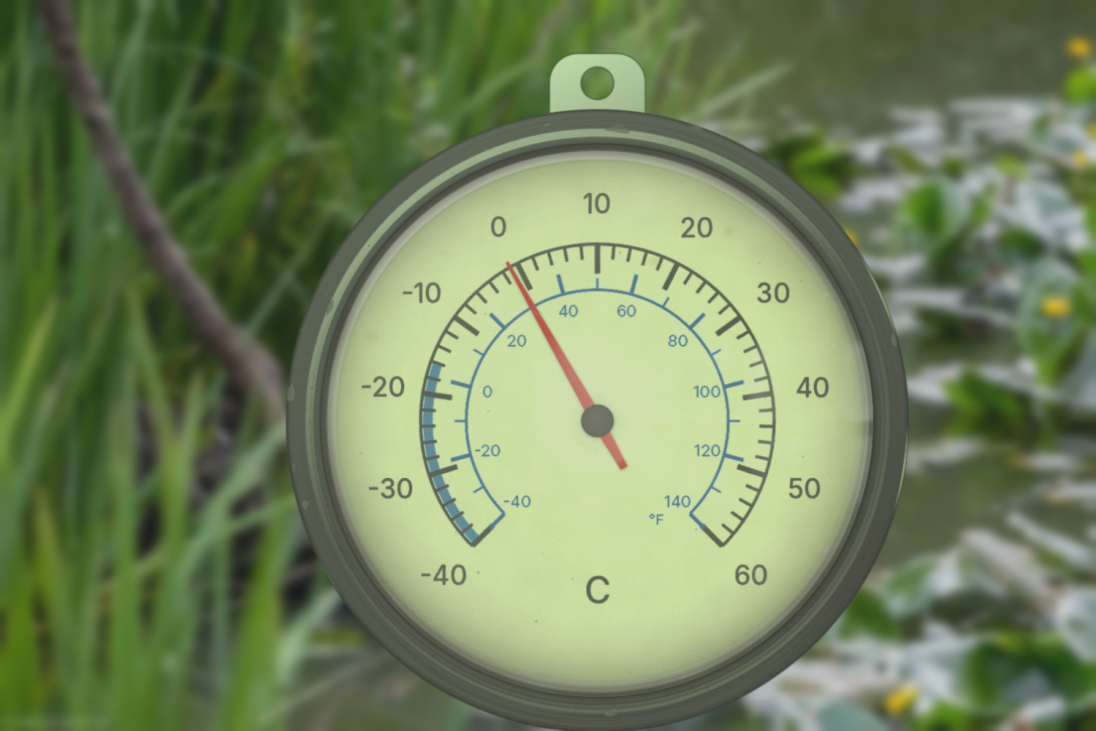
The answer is -1 °C
